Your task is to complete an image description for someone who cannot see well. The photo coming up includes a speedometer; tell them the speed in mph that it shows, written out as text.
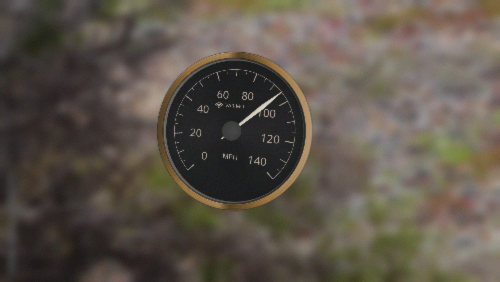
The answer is 95 mph
